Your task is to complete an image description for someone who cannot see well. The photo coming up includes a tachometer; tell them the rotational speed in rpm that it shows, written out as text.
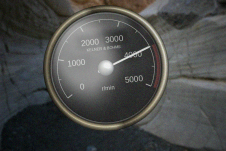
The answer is 4000 rpm
